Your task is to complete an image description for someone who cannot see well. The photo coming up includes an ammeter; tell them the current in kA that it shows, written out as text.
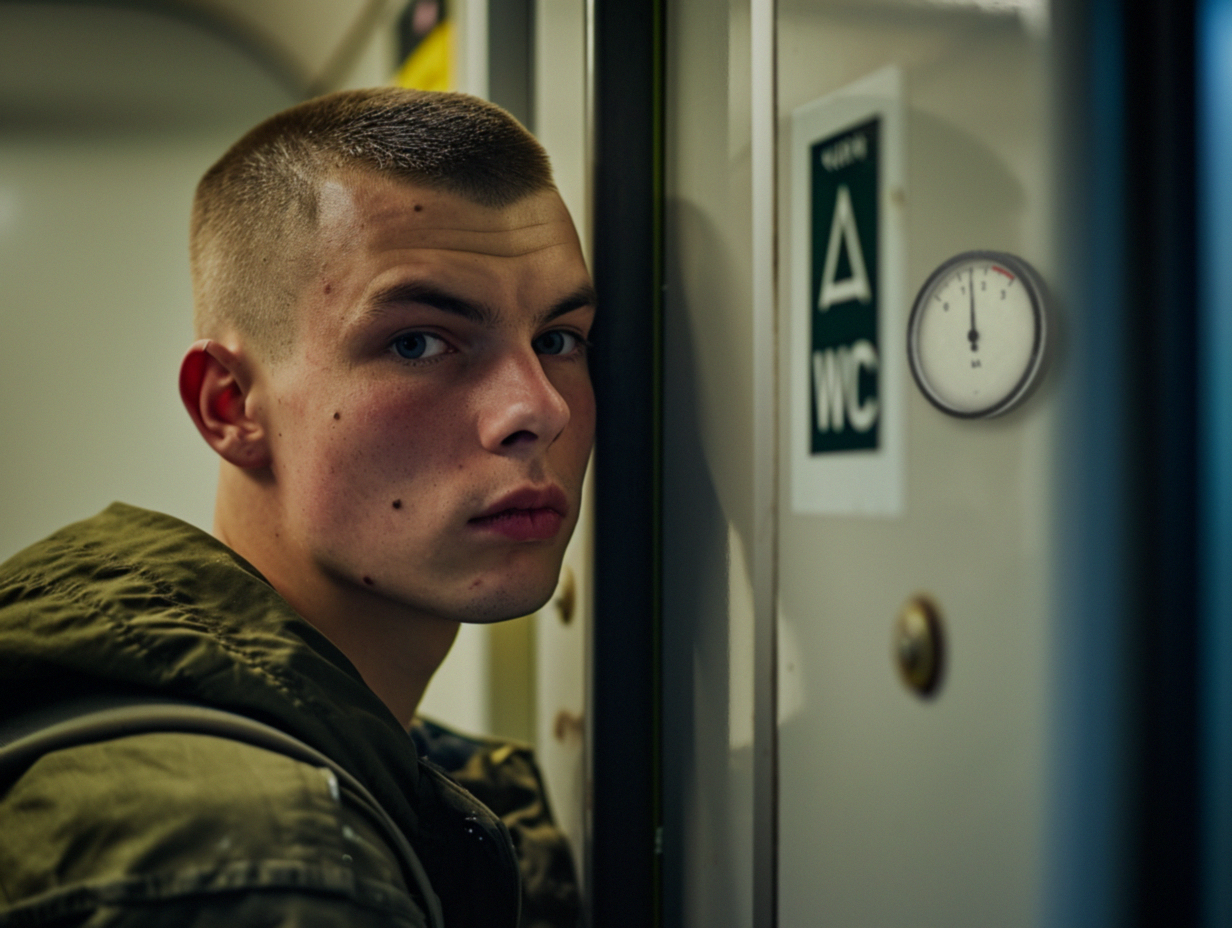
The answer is 1.5 kA
